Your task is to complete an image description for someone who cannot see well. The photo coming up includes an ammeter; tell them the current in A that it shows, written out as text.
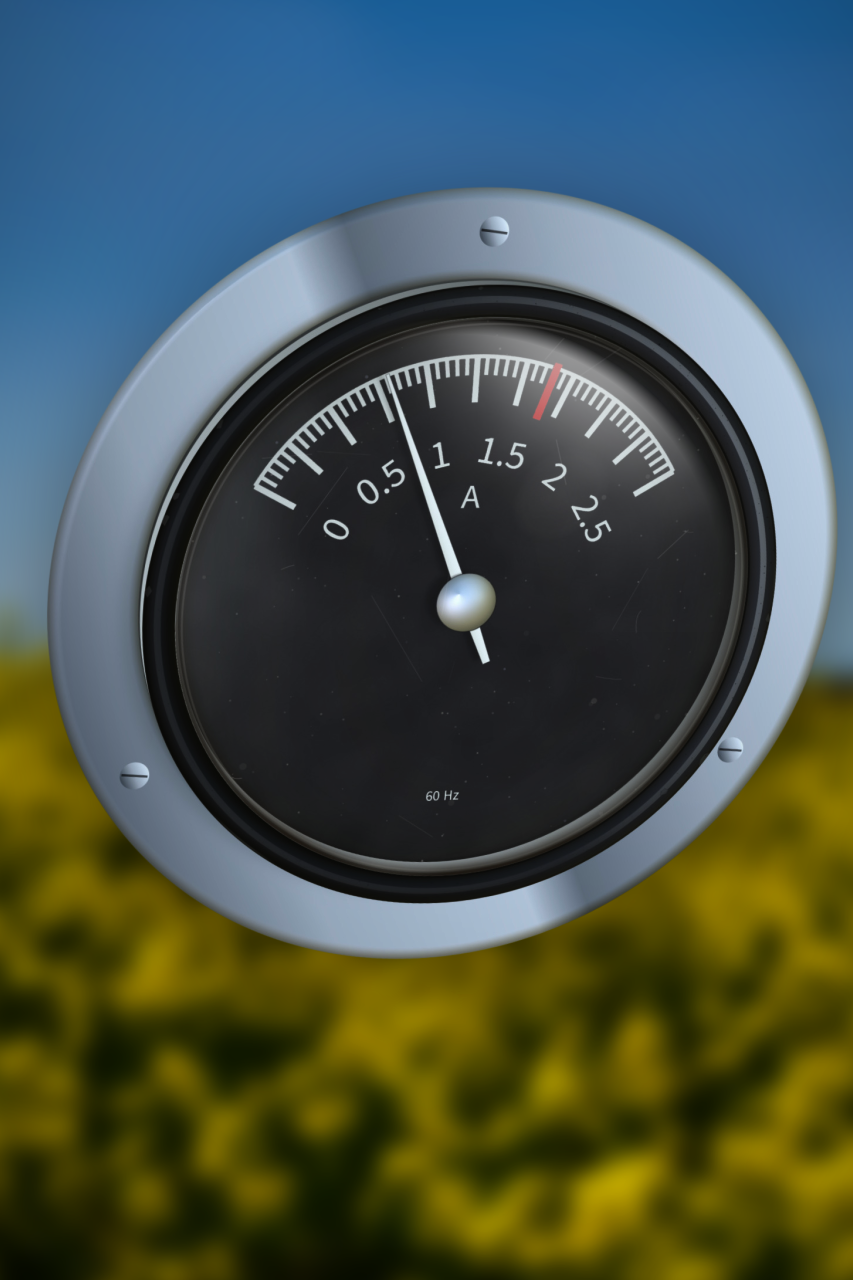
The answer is 0.8 A
